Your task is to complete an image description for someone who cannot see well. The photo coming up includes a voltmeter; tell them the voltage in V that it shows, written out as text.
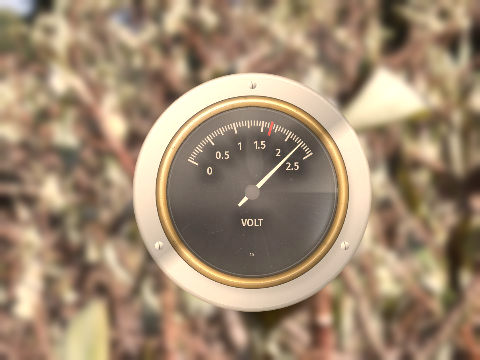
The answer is 2.25 V
